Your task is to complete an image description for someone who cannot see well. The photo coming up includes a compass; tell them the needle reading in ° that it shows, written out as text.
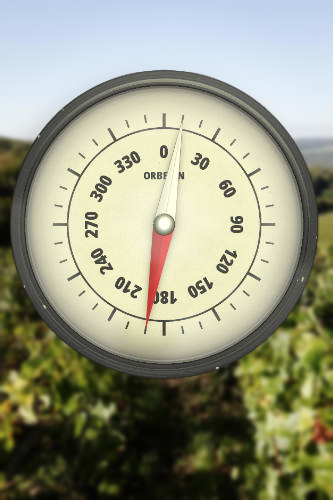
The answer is 190 °
